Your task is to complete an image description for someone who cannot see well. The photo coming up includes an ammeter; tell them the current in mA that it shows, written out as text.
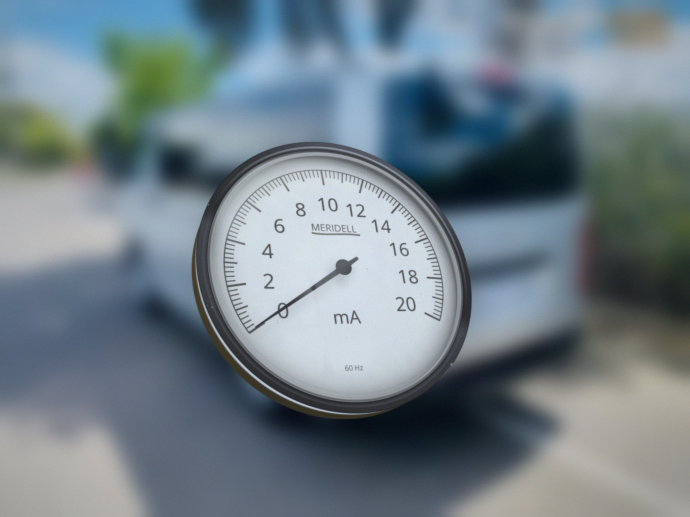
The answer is 0 mA
